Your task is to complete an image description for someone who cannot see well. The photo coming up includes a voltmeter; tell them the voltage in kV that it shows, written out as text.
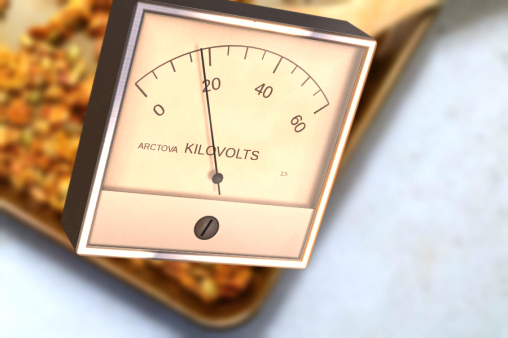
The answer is 17.5 kV
